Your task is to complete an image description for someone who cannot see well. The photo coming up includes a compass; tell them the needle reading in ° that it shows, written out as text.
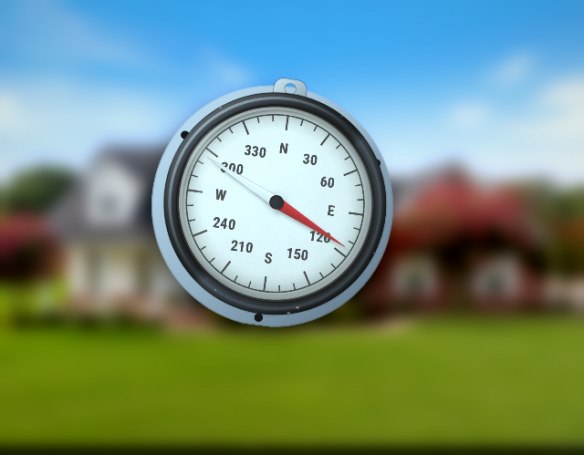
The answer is 115 °
